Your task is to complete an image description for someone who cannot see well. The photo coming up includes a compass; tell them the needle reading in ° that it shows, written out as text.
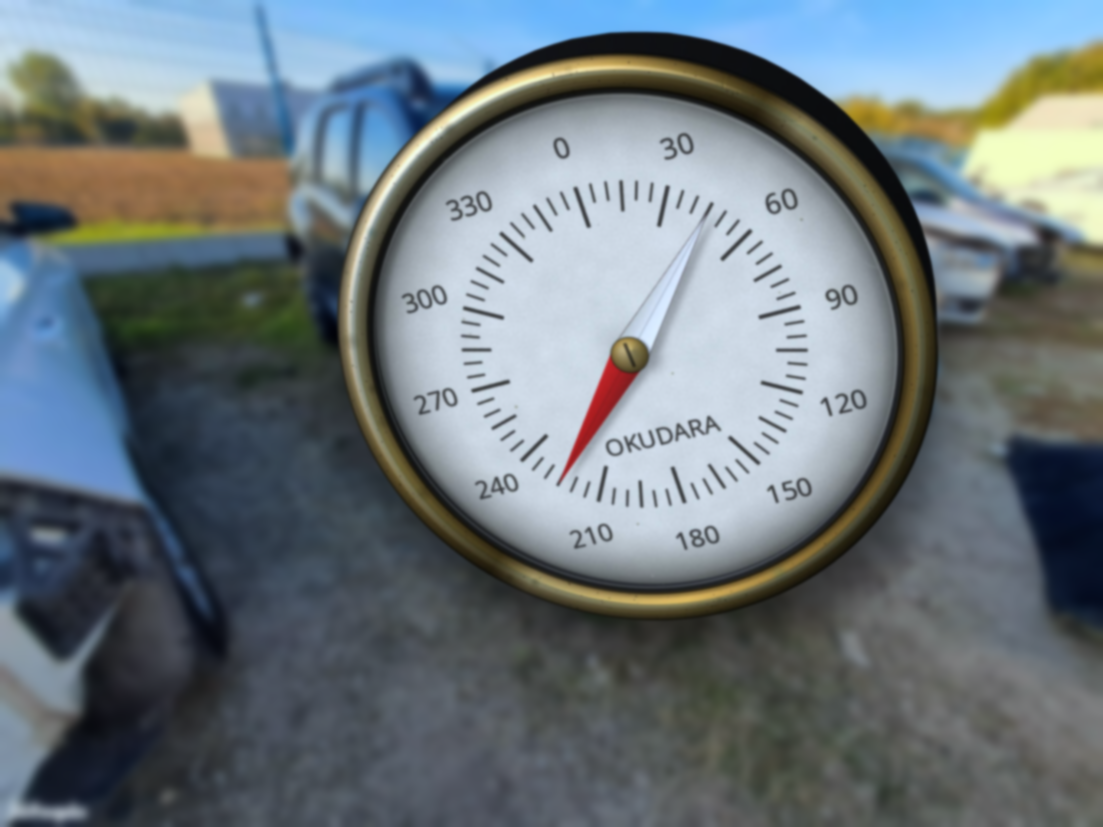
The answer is 225 °
